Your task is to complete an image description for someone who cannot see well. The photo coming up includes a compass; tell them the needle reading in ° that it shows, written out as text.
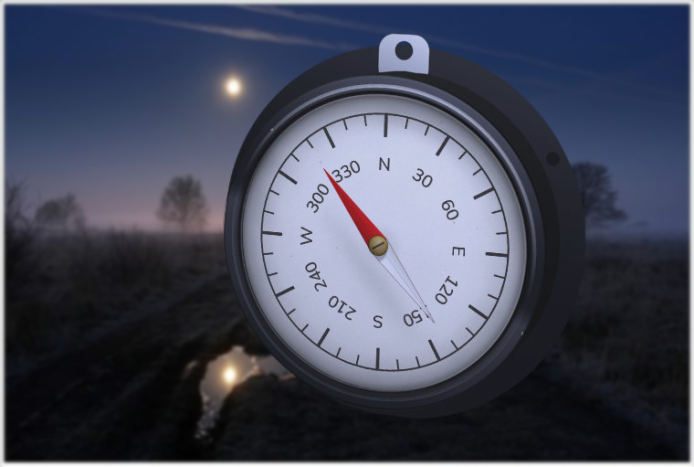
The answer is 320 °
